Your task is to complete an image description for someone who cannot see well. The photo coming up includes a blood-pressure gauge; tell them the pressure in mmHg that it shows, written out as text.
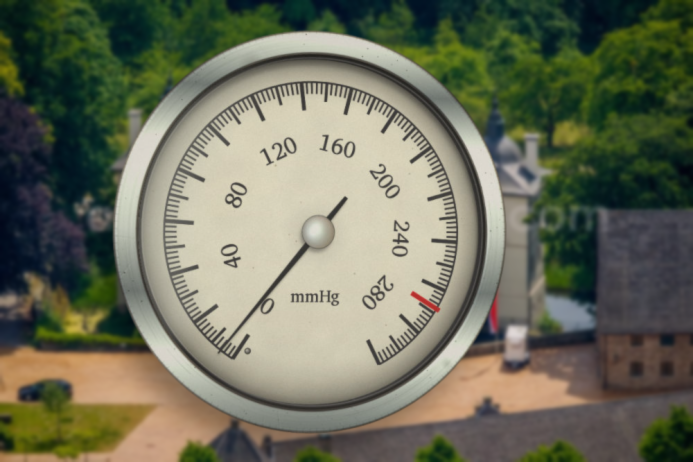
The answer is 6 mmHg
